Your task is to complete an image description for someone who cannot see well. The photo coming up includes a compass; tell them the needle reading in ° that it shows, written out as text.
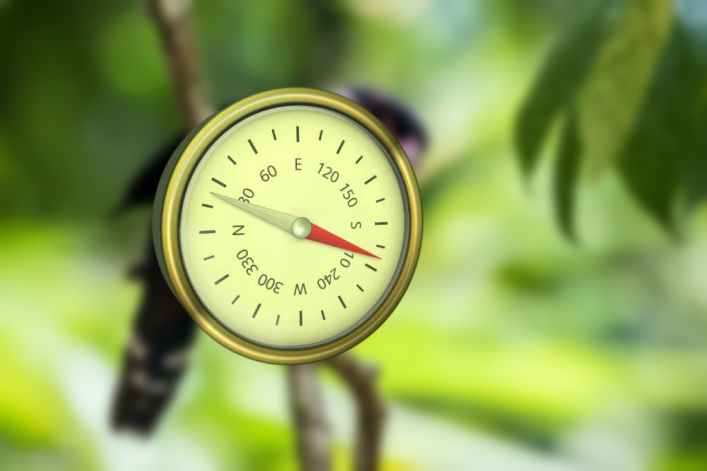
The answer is 202.5 °
